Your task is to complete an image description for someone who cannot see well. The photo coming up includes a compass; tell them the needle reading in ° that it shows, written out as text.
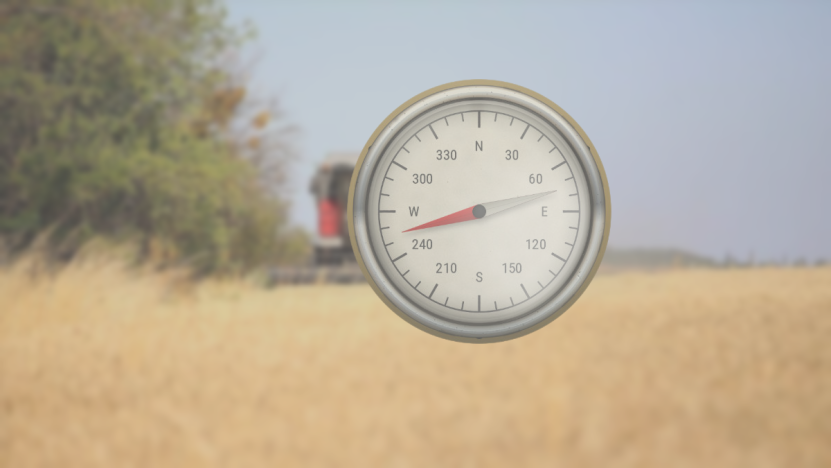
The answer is 255 °
